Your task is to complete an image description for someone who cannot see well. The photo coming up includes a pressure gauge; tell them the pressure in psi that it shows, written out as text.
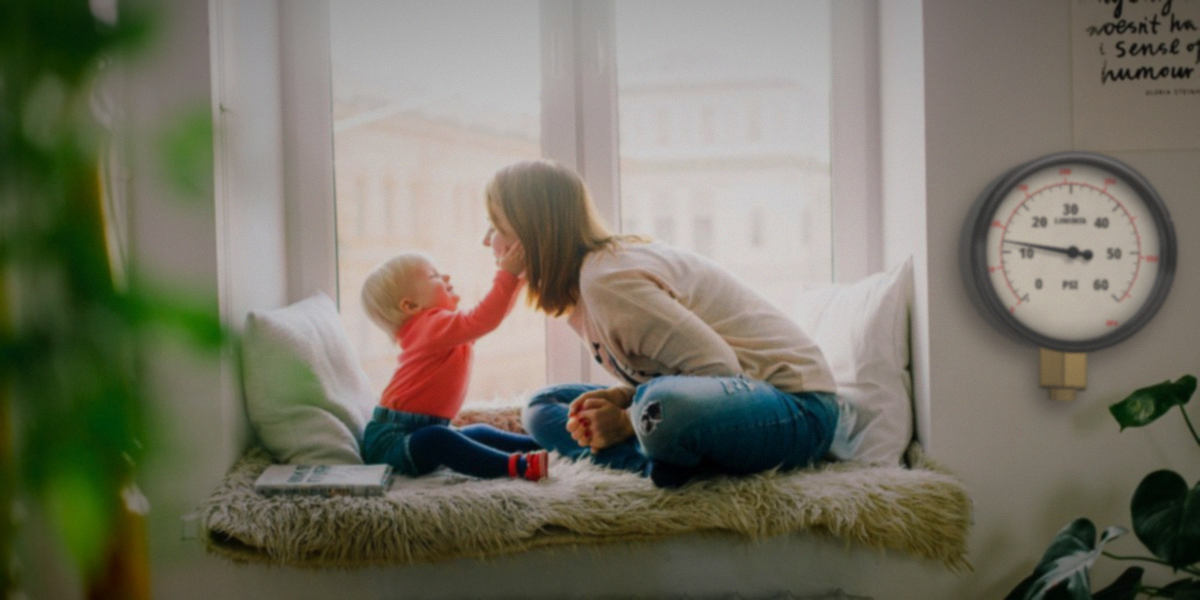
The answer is 12 psi
